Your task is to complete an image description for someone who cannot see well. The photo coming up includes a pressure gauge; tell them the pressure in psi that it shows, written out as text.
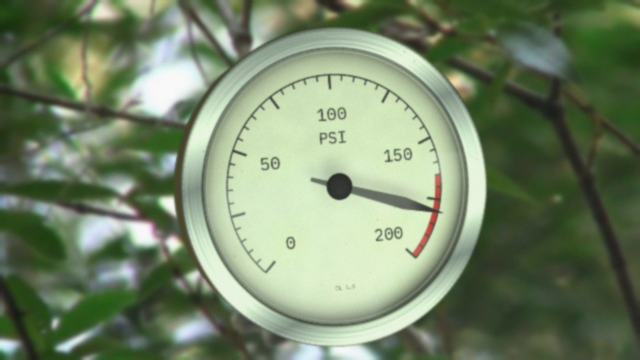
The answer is 180 psi
